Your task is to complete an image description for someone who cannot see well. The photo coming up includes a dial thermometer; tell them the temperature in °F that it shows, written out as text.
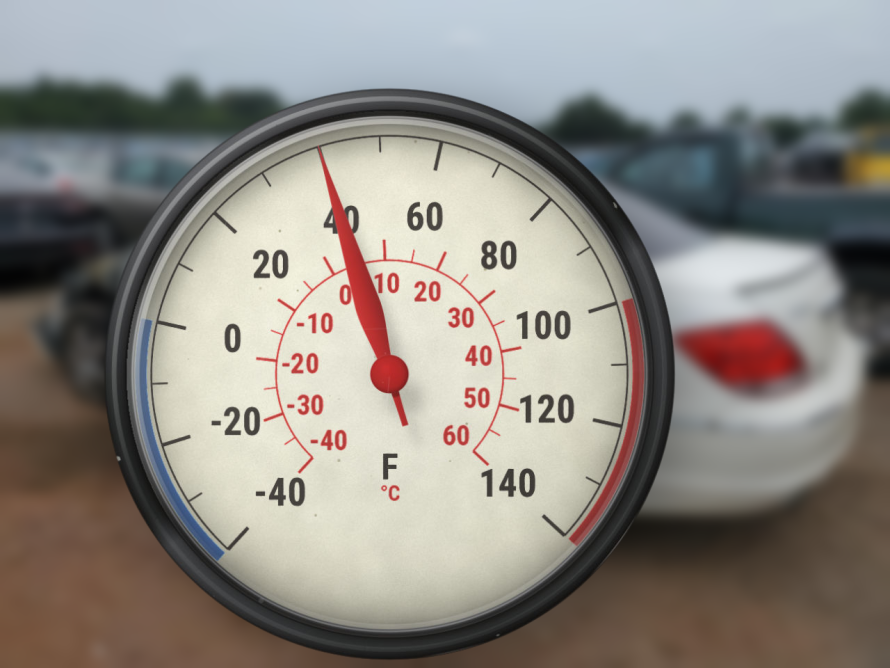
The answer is 40 °F
